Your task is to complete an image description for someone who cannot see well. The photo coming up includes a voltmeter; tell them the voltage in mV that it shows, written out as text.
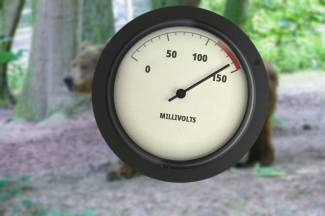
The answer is 140 mV
